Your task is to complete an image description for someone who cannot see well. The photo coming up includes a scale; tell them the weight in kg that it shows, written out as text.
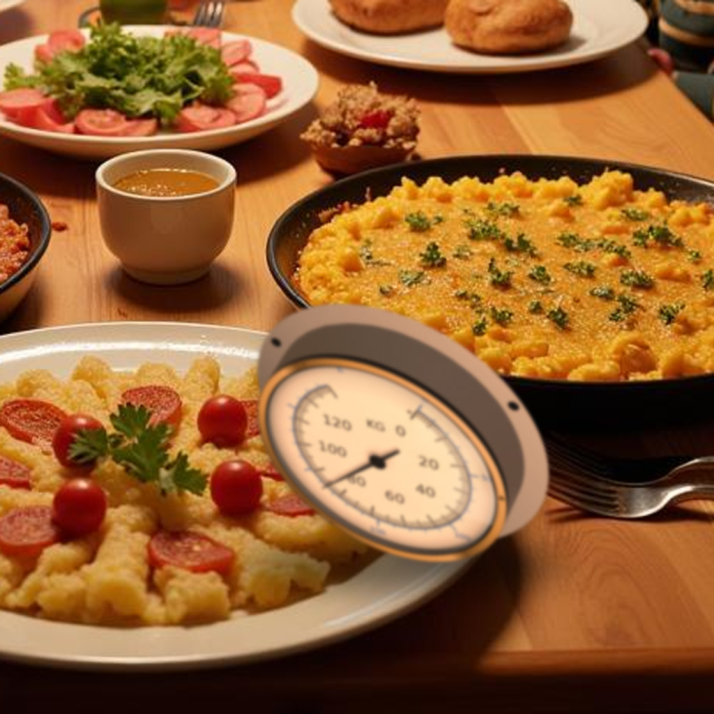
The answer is 85 kg
